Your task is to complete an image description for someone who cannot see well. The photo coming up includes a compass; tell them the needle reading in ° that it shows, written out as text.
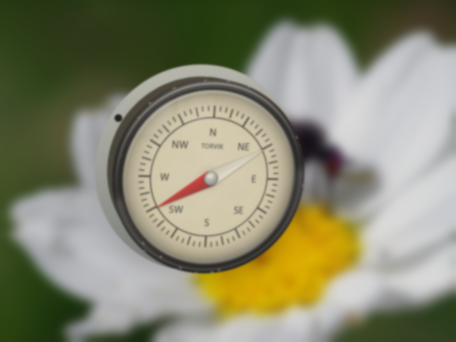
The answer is 240 °
